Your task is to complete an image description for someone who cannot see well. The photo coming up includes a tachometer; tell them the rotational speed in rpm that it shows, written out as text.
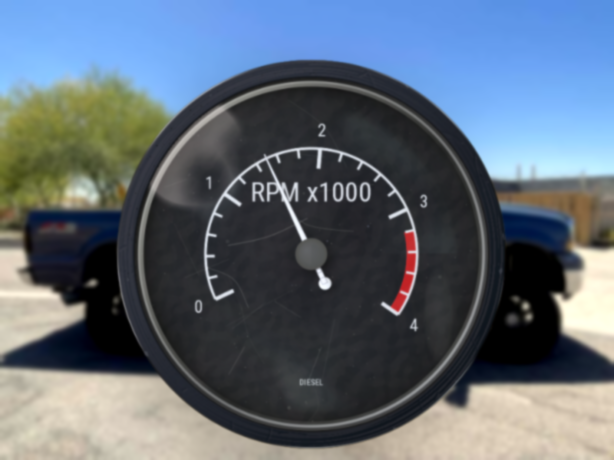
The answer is 1500 rpm
